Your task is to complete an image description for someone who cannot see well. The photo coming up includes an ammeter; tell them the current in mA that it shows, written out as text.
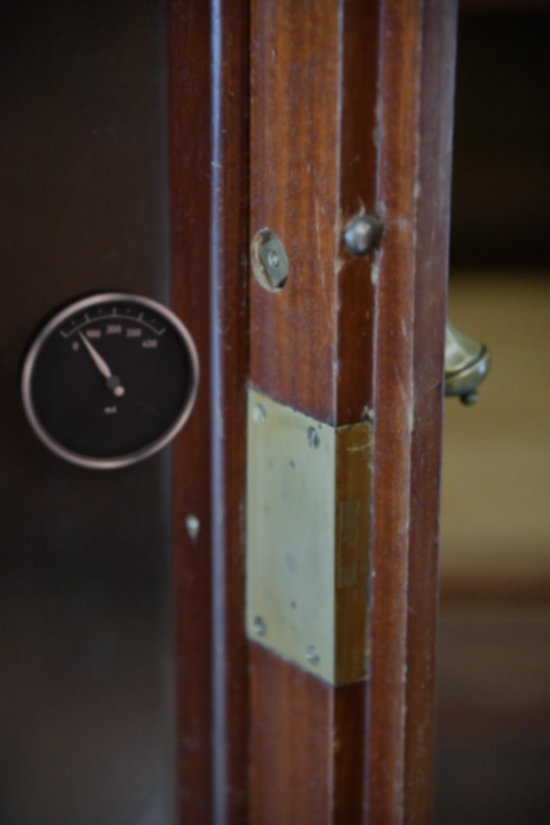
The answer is 50 mA
